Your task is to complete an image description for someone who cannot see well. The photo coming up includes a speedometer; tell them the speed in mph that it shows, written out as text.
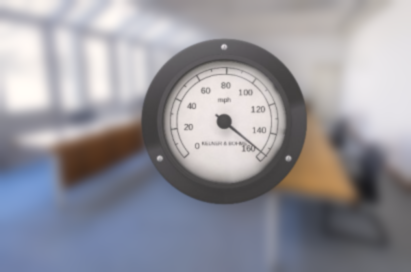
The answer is 155 mph
